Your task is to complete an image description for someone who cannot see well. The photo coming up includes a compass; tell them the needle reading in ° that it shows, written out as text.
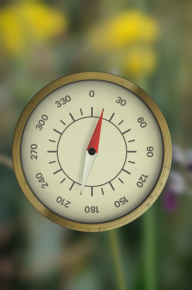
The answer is 15 °
